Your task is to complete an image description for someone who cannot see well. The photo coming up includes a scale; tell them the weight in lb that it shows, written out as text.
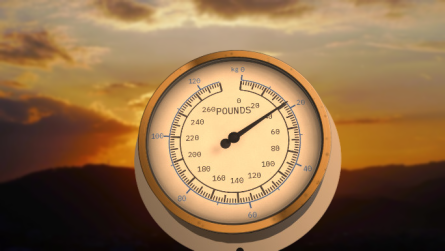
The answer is 40 lb
